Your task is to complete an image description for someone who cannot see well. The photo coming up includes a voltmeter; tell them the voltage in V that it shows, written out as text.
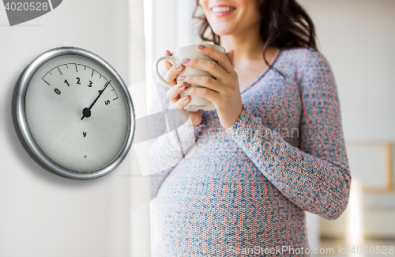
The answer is 4 V
